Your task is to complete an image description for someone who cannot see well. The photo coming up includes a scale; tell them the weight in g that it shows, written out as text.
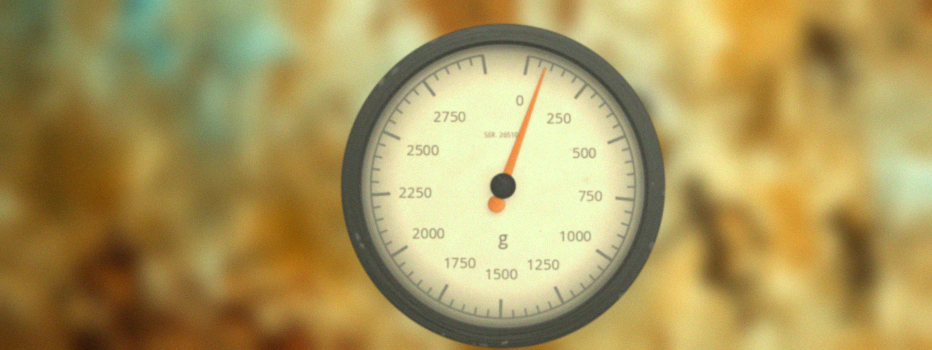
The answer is 75 g
